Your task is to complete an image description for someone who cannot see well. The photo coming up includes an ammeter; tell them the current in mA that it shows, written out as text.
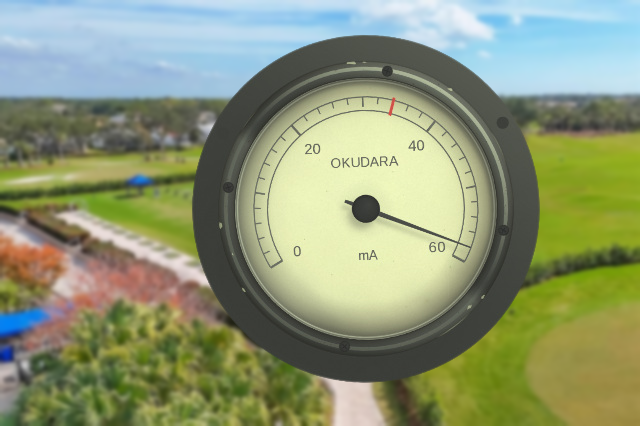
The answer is 58 mA
